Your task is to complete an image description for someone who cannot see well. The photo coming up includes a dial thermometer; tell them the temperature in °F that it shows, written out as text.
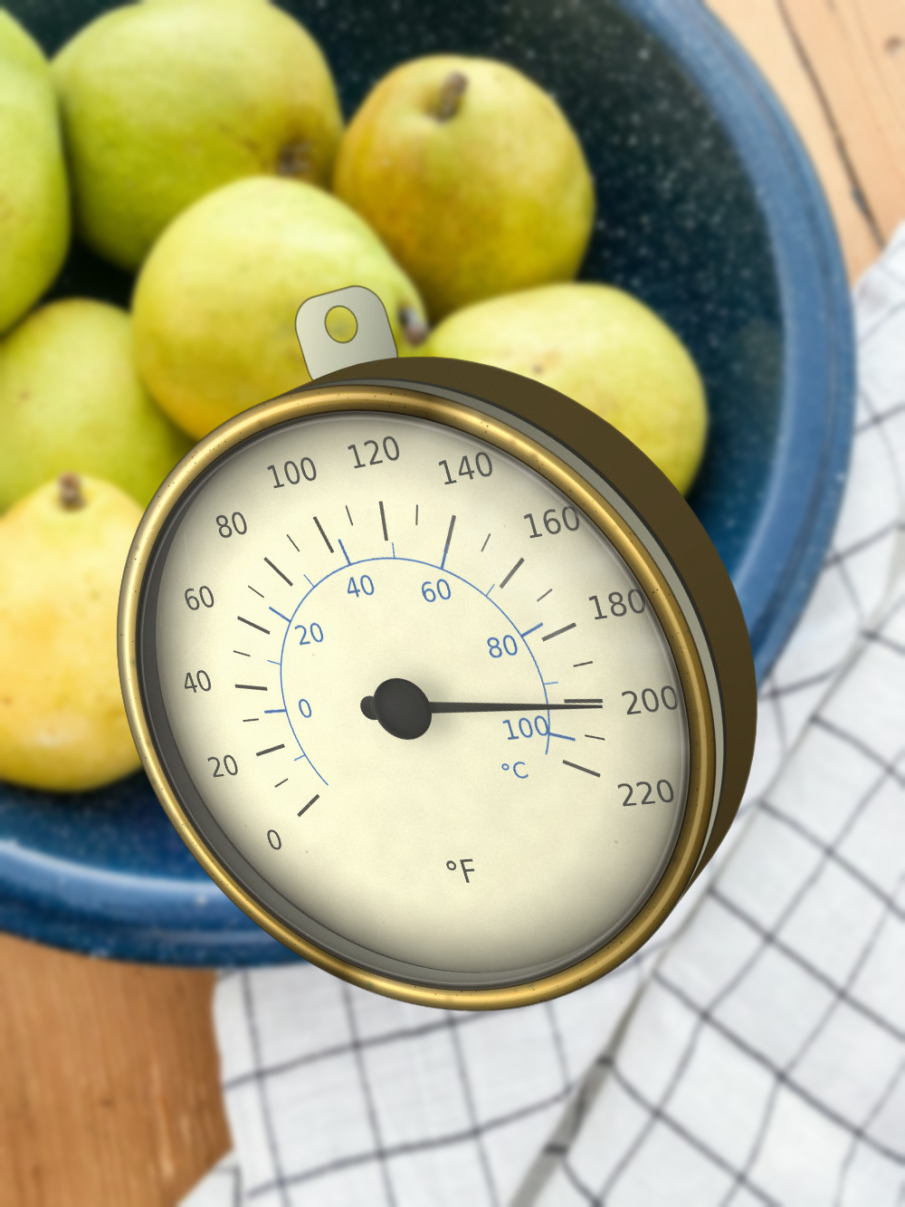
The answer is 200 °F
